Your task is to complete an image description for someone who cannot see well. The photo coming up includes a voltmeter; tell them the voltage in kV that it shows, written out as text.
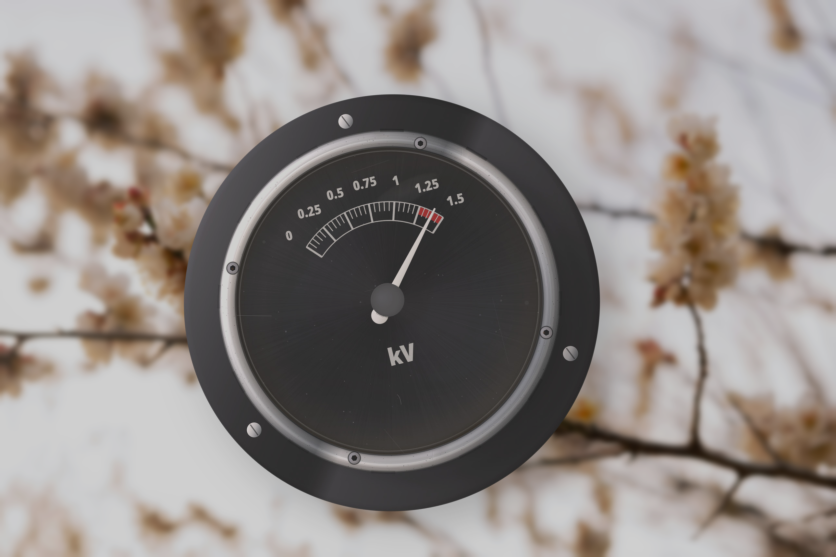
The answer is 1.4 kV
